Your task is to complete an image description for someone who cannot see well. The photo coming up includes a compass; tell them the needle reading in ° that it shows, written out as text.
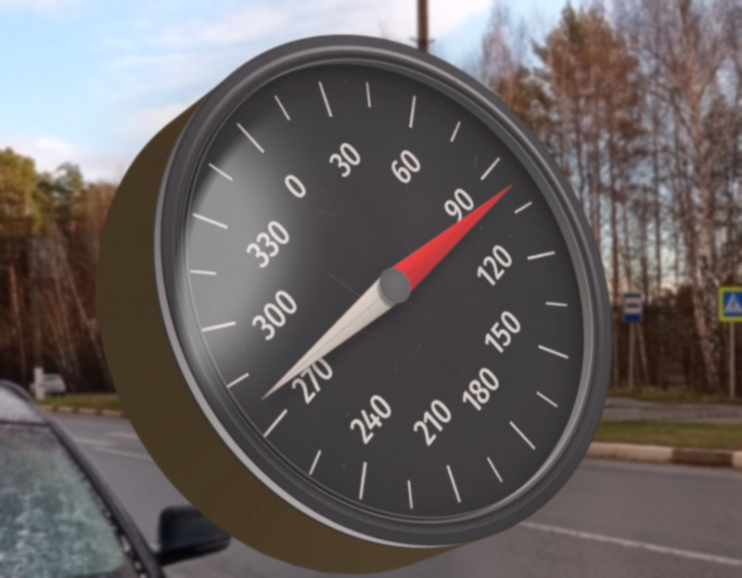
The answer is 97.5 °
